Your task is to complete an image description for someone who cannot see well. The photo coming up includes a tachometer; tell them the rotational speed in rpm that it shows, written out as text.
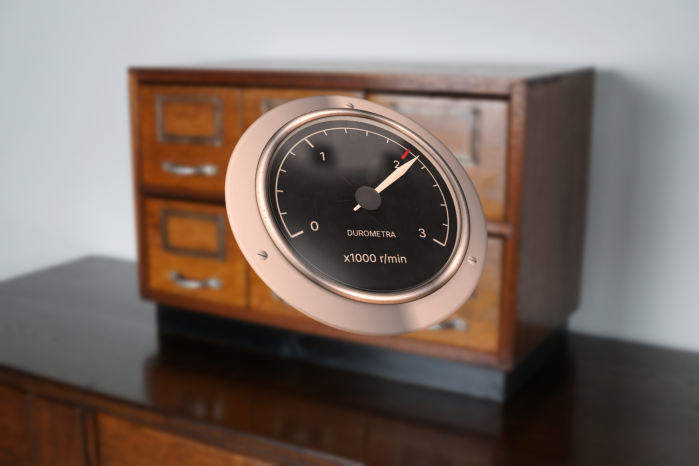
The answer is 2100 rpm
